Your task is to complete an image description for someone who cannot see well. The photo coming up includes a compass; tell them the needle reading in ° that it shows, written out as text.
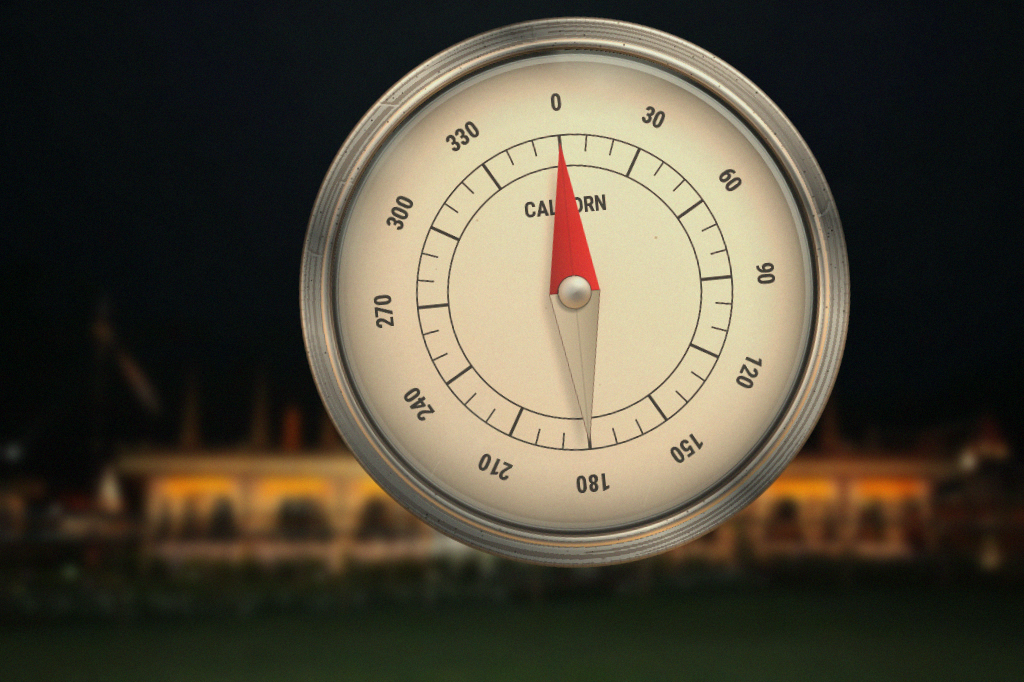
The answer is 0 °
